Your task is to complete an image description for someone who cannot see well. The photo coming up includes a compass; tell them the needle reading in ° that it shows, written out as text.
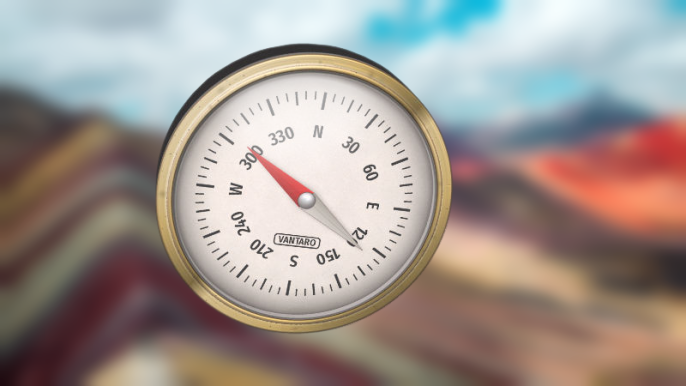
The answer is 305 °
